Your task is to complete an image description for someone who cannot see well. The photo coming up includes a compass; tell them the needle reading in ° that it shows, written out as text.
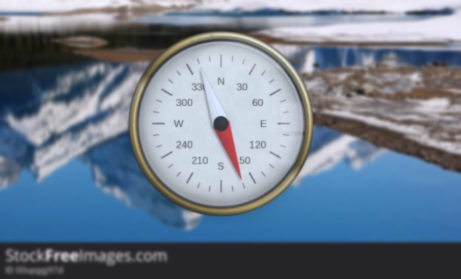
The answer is 160 °
